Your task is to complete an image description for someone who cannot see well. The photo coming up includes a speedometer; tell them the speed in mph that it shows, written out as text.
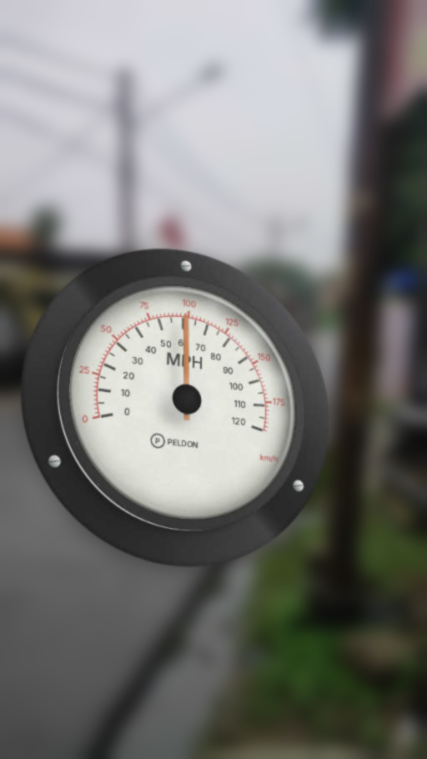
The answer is 60 mph
